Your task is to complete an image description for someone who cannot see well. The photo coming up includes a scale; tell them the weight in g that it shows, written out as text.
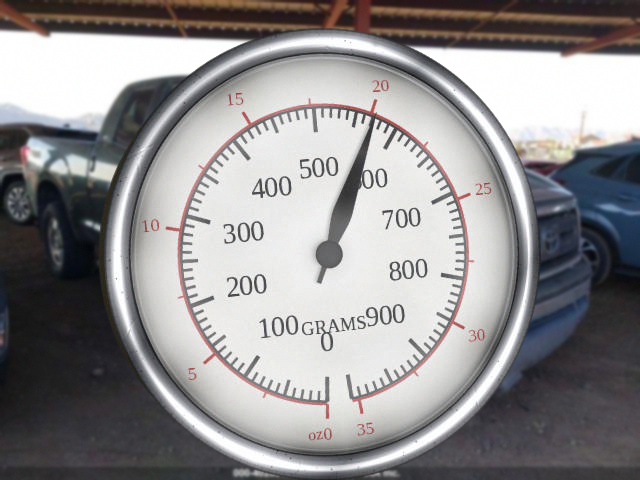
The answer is 570 g
